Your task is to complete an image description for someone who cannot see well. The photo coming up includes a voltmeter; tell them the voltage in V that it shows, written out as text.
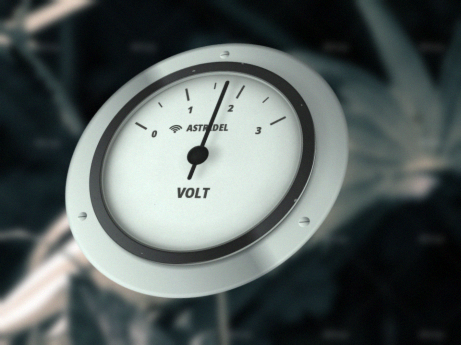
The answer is 1.75 V
